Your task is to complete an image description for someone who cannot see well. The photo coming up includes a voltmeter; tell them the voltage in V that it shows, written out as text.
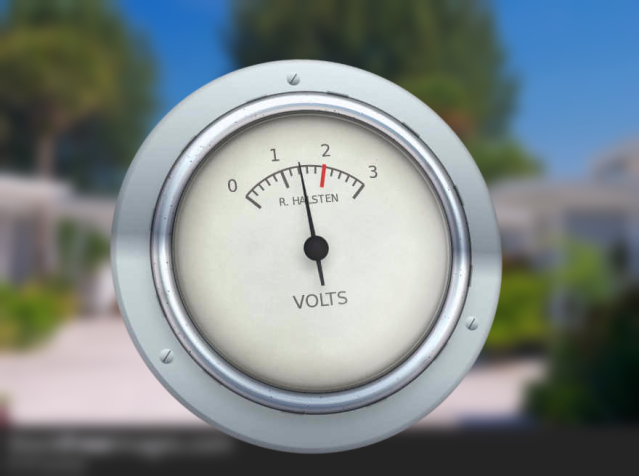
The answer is 1.4 V
